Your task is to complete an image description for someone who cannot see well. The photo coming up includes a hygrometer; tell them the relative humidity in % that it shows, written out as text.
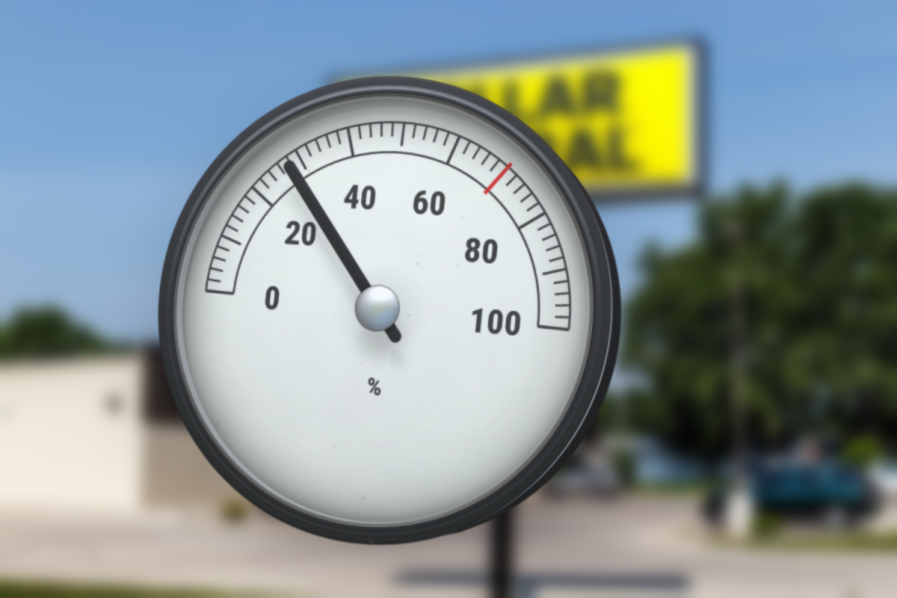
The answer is 28 %
